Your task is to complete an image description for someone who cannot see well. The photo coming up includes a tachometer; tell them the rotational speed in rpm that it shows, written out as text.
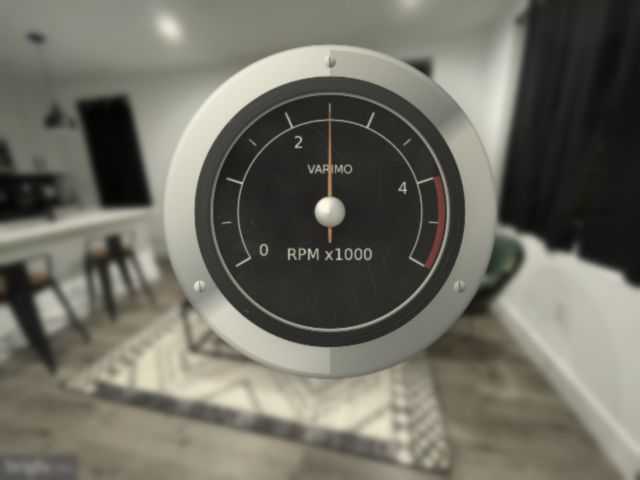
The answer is 2500 rpm
